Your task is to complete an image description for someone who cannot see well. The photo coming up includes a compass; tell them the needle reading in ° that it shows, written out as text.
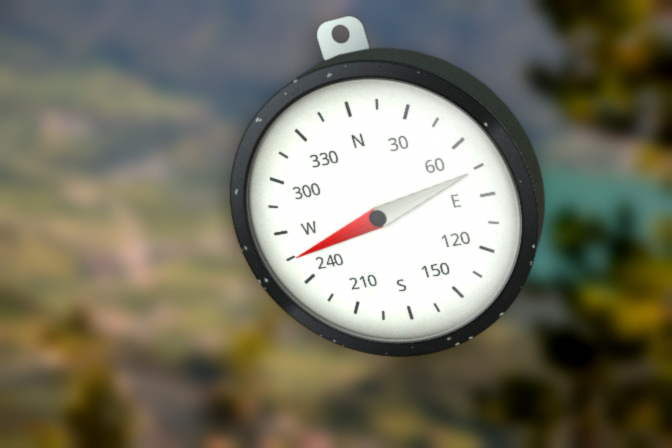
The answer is 255 °
